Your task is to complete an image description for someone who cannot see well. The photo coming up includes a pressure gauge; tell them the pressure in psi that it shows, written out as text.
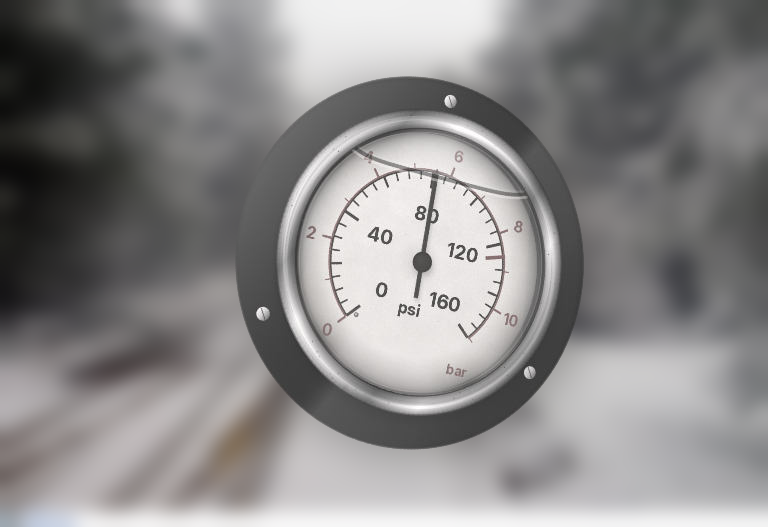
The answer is 80 psi
